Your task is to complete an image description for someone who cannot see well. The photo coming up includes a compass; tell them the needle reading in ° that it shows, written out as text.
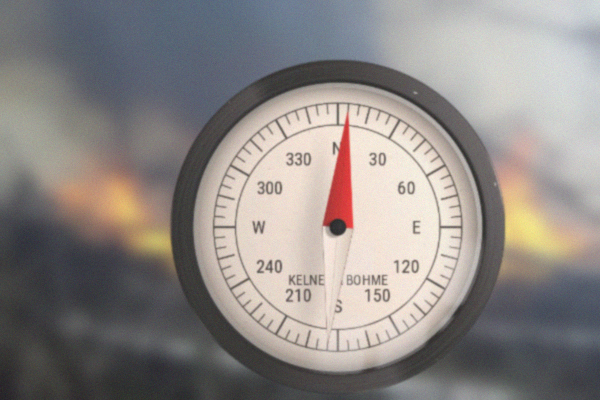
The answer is 5 °
